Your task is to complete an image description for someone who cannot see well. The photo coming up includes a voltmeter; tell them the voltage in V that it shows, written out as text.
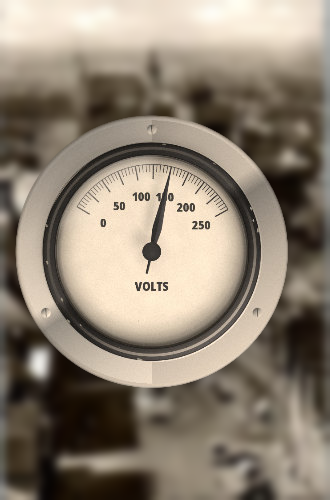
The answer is 150 V
